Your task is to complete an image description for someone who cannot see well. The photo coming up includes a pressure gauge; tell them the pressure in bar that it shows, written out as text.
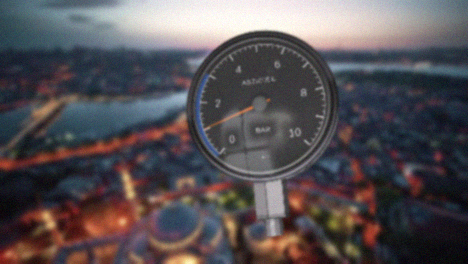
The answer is 1 bar
